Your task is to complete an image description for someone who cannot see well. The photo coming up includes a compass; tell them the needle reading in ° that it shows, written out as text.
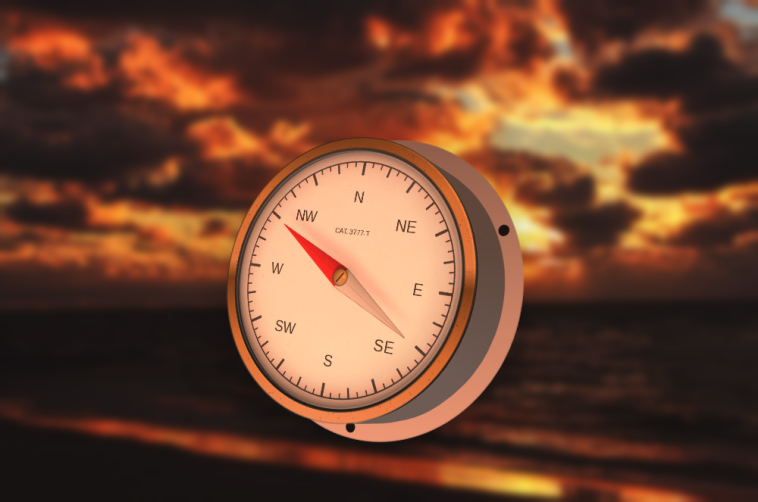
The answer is 300 °
